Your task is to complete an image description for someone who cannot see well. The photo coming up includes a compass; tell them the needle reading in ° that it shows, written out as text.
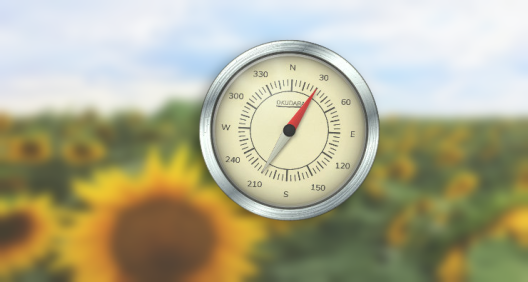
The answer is 30 °
